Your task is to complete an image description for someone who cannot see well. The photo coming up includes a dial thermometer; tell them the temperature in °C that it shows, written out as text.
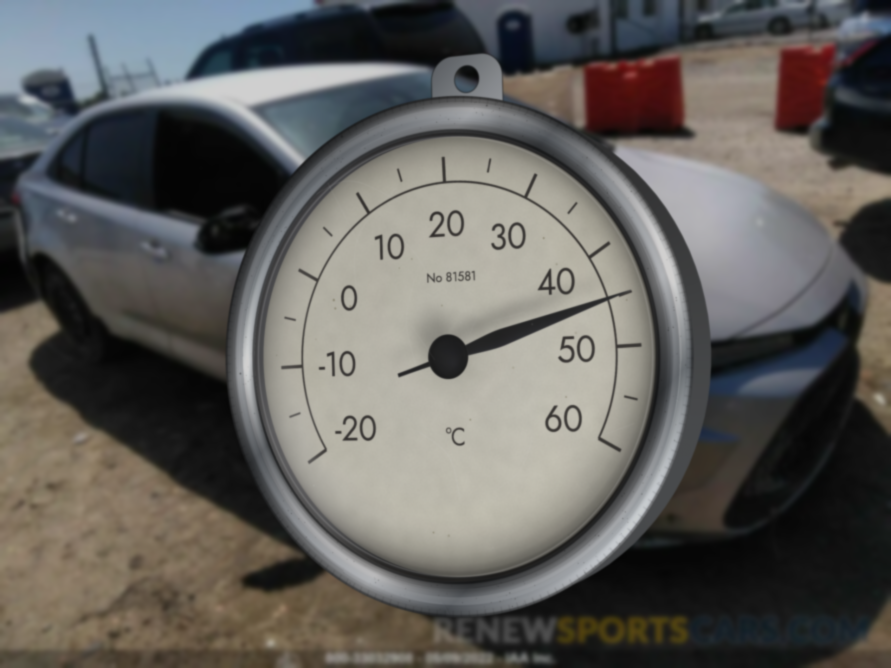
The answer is 45 °C
